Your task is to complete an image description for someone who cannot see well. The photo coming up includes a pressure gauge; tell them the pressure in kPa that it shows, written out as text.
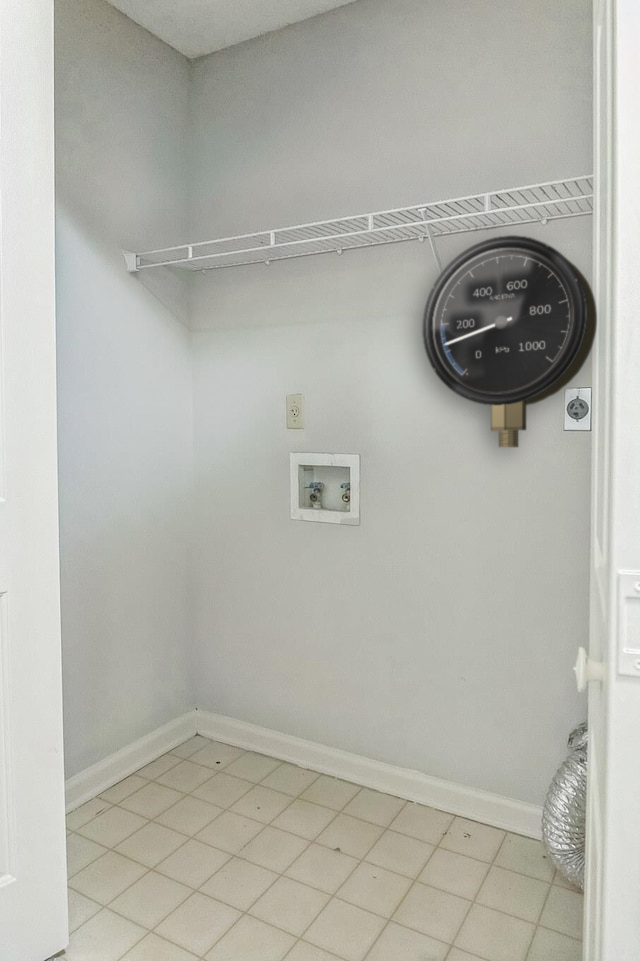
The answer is 125 kPa
